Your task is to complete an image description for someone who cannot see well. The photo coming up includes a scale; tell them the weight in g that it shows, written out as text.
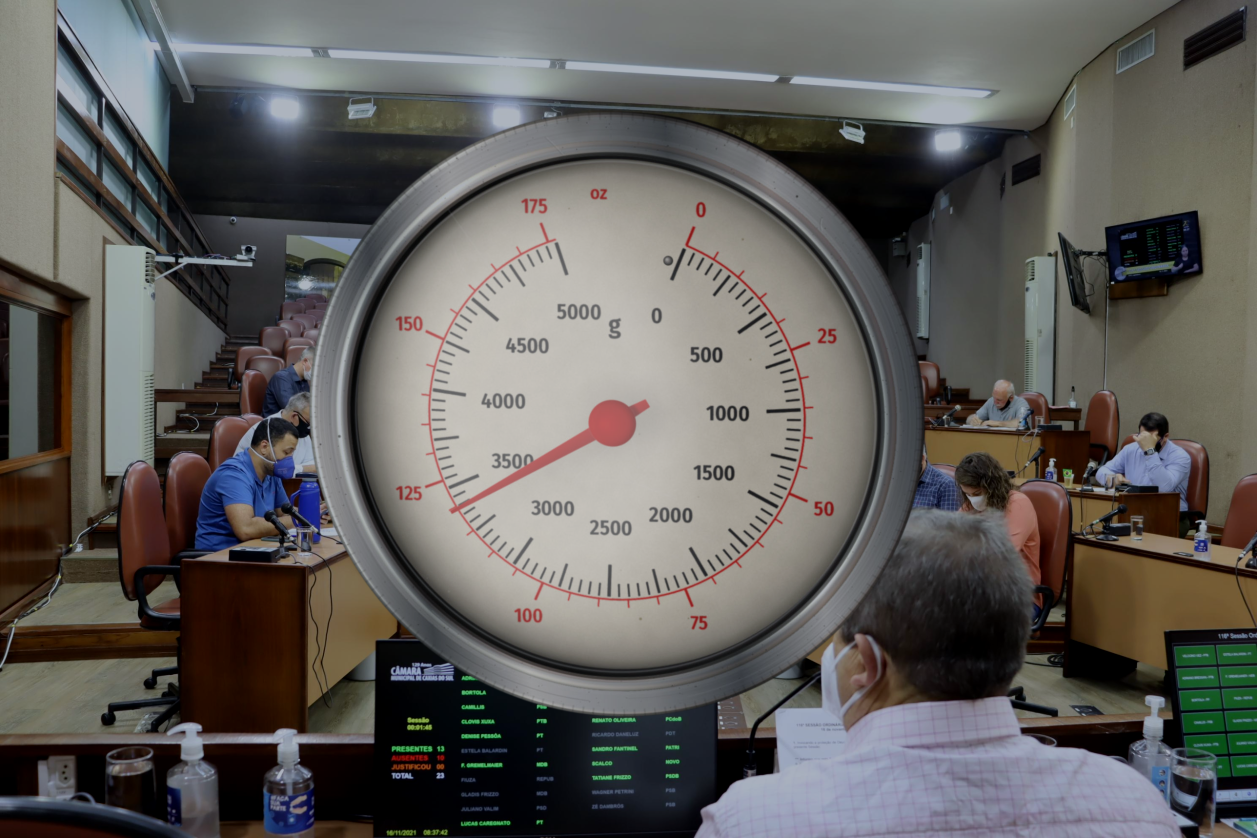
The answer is 3400 g
